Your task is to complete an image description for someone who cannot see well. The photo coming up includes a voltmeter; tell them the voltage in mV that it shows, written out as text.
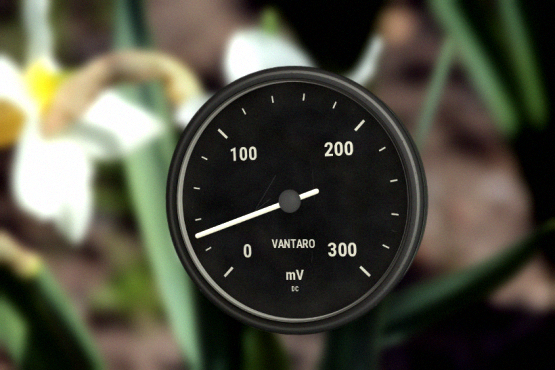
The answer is 30 mV
